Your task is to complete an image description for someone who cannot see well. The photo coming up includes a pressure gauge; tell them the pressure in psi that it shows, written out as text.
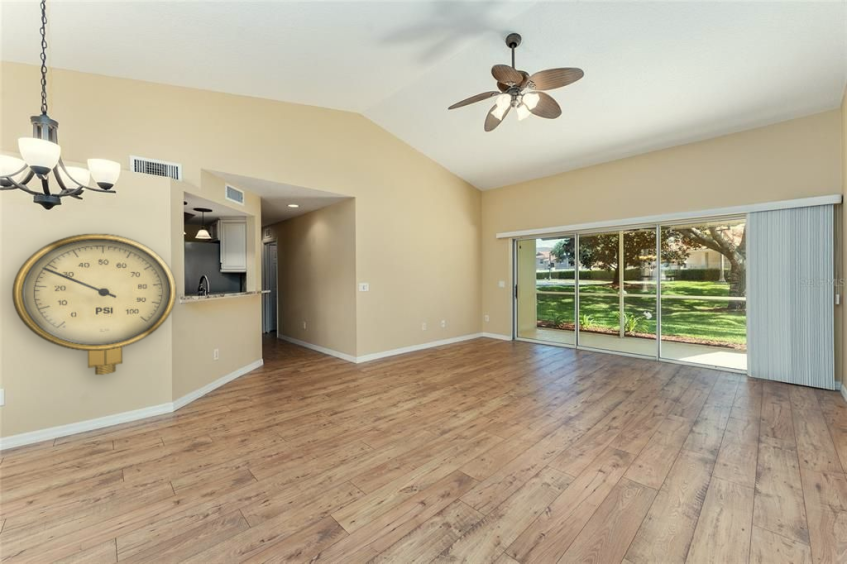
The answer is 28 psi
